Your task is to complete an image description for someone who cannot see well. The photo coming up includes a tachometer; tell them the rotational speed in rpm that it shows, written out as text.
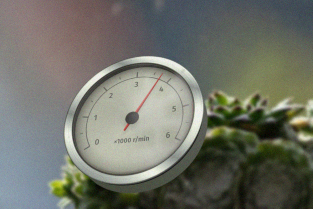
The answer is 3750 rpm
